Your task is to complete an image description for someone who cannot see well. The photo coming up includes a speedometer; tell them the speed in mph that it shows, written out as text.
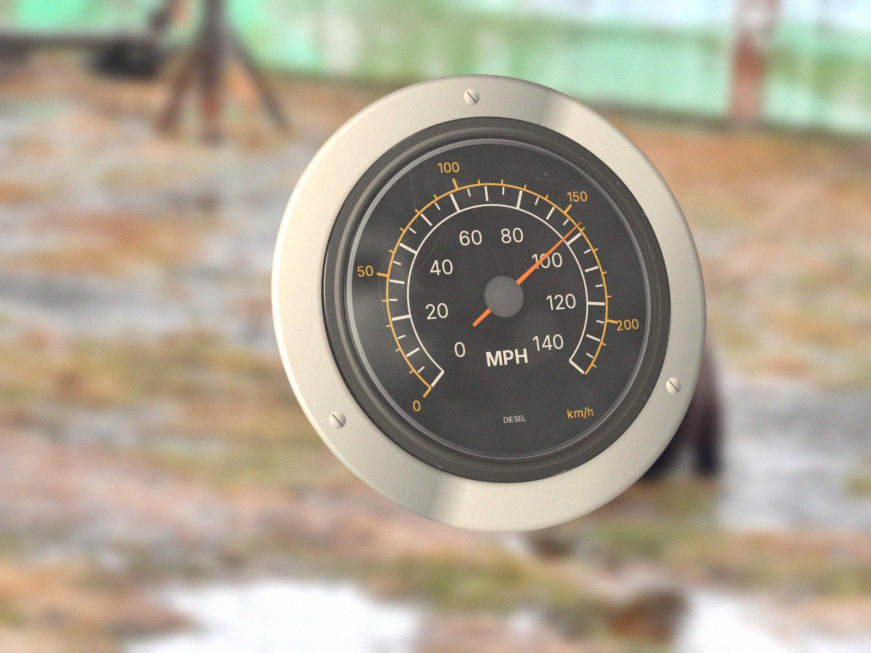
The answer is 97.5 mph
